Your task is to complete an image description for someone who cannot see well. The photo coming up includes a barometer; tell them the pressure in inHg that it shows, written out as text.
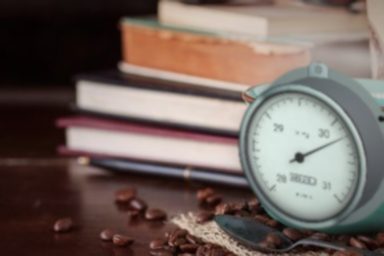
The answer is 30.2 inHg
